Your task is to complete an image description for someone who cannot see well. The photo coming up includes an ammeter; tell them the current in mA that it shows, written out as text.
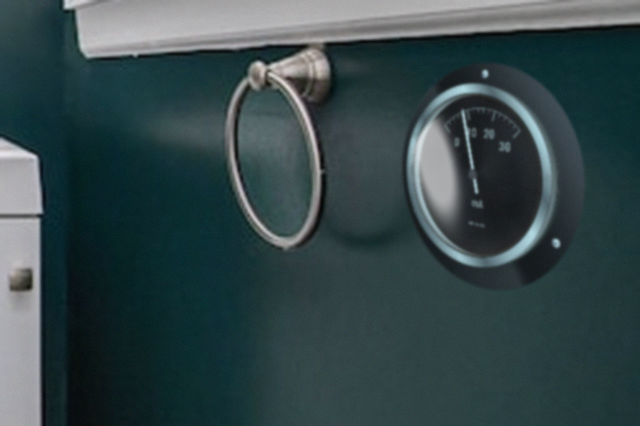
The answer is 10 mA
